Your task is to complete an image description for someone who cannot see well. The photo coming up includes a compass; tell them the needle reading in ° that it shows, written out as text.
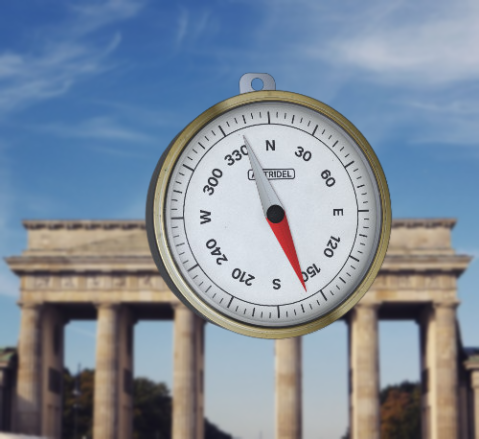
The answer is 160 °
